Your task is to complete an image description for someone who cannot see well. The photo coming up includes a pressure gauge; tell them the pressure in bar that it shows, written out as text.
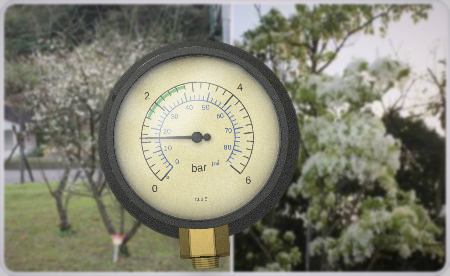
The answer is 1.1 bar
